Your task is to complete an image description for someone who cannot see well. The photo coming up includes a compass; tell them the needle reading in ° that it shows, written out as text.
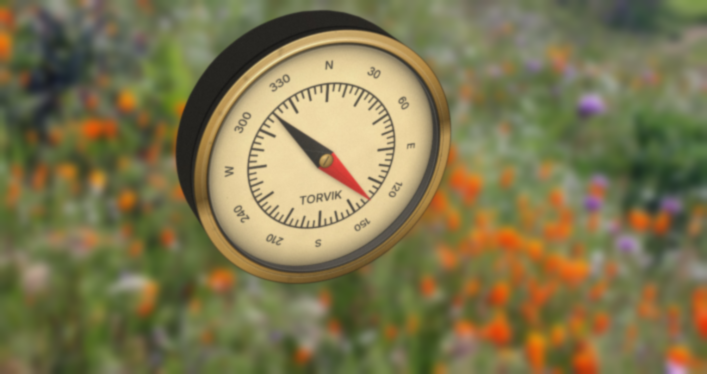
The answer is 135 °
